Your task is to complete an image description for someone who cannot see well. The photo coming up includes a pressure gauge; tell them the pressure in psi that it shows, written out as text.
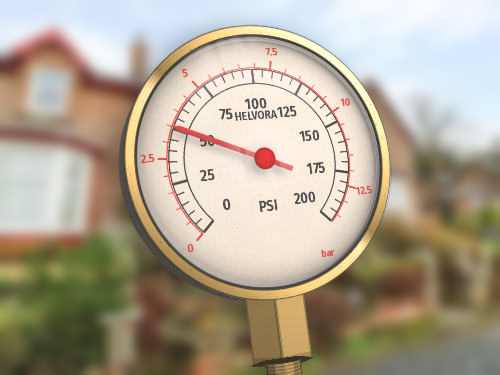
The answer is 50 psi
